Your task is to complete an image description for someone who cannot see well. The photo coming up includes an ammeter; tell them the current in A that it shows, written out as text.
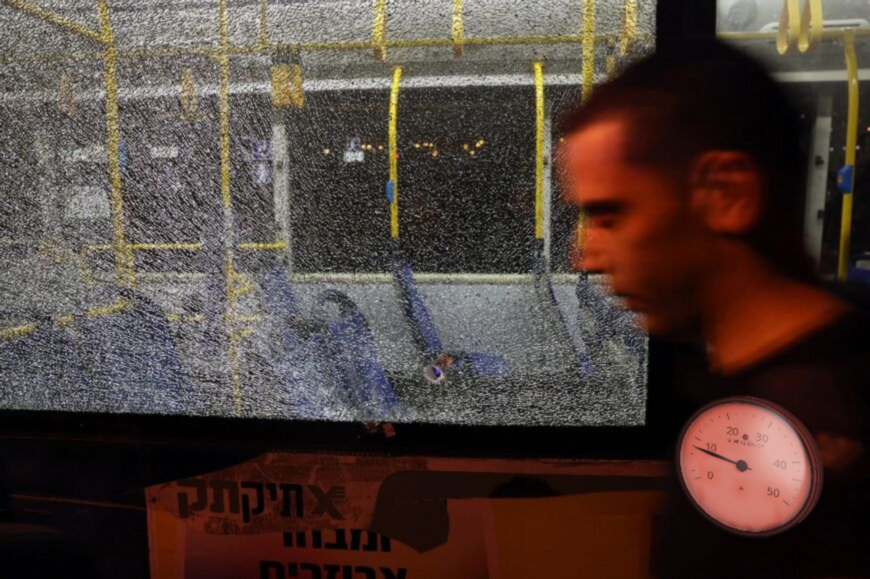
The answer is 8 A
